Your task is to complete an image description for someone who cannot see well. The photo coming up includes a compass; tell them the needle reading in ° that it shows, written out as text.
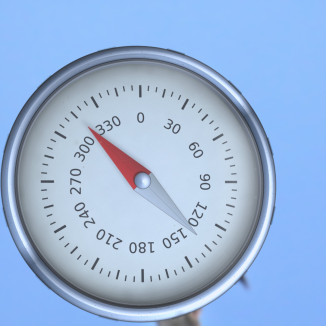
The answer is 315 °
